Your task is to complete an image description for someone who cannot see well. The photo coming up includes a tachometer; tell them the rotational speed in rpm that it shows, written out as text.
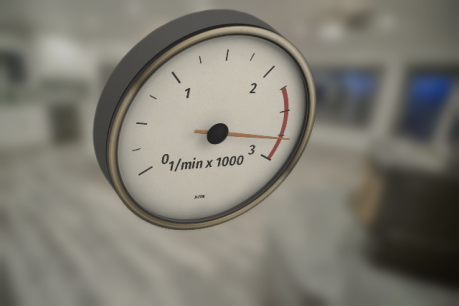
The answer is 2750 rpm
